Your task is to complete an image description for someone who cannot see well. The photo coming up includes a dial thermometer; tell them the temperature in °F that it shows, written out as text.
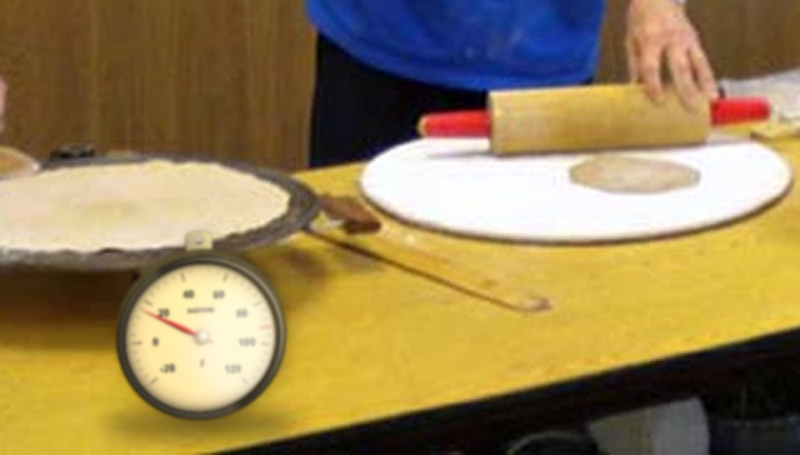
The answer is 16 °F
